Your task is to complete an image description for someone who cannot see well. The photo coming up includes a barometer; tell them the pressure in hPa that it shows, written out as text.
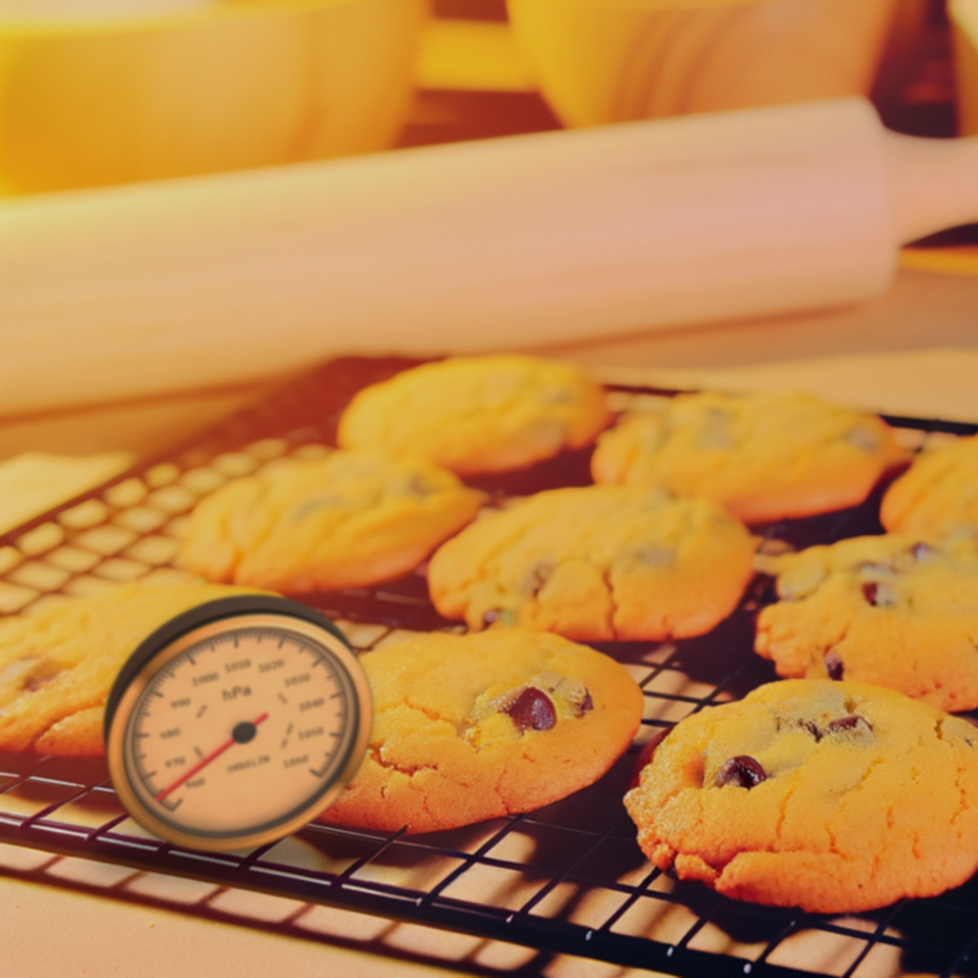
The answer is 965 hPa
